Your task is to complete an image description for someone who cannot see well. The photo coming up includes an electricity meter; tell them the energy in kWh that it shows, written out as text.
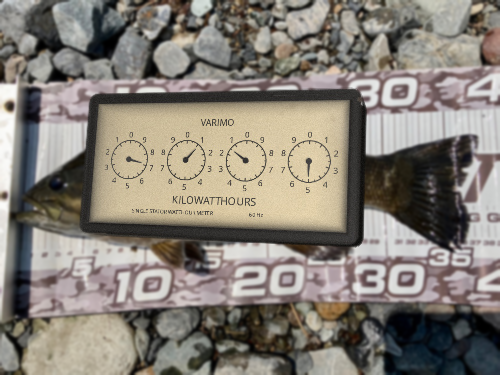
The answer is 7115 kWh
